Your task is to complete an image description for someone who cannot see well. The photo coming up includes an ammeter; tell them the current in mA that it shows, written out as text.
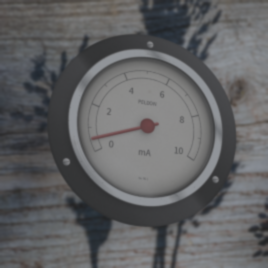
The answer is 0.5 mA
